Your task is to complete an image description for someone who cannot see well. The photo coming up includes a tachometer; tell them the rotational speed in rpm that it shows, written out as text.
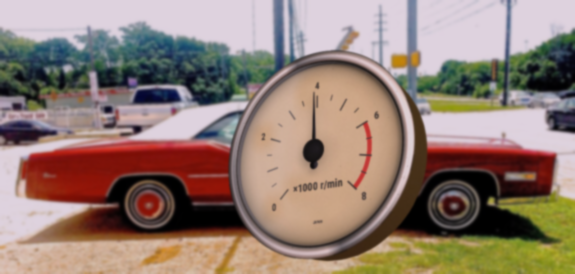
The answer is 4000 rpm
